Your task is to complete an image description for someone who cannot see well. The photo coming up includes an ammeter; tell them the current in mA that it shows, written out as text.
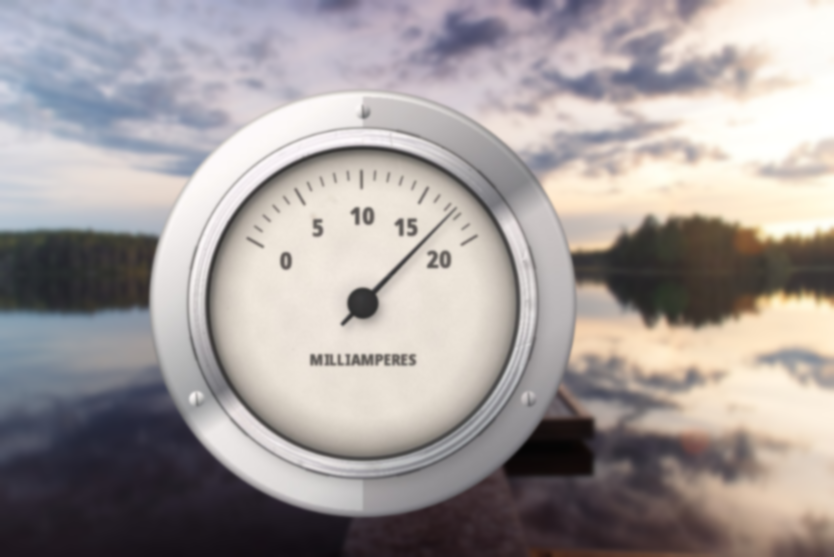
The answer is 17.5 mA
